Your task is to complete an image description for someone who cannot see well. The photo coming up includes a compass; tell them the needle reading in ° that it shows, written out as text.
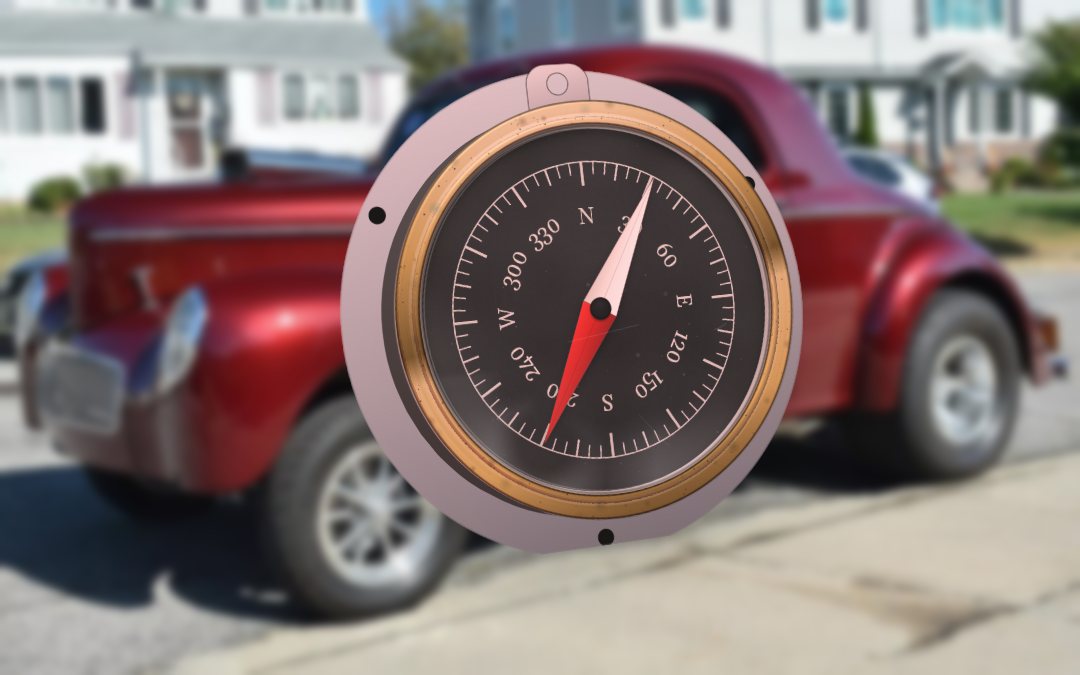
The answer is 210 °
